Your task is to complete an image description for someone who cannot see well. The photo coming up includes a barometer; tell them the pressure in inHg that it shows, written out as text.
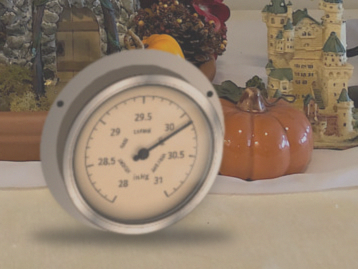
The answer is 30.1 inHg
